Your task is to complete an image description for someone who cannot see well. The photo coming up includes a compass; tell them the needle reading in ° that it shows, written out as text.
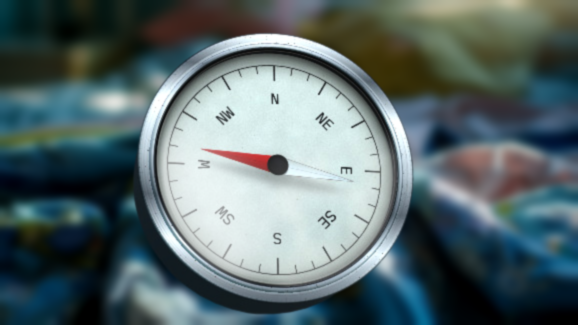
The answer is 280 °
